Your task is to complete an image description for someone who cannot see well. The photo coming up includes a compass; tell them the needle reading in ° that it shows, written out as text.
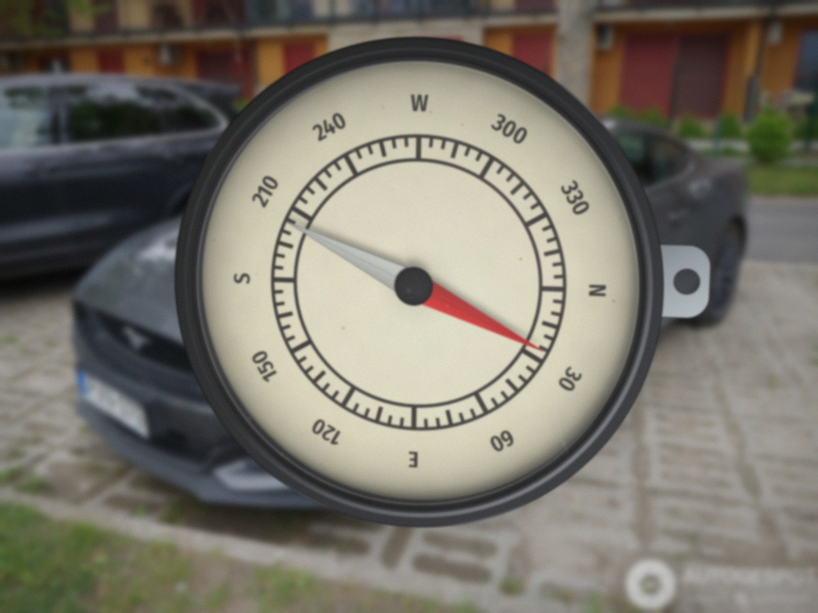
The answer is 25 °
